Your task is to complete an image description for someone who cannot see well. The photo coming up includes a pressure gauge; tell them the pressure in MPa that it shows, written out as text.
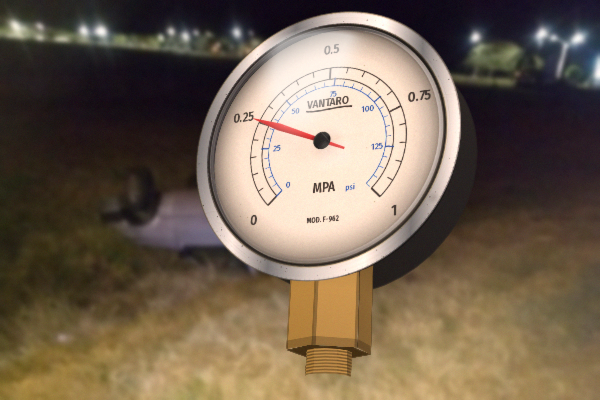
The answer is 0.25 MPa
